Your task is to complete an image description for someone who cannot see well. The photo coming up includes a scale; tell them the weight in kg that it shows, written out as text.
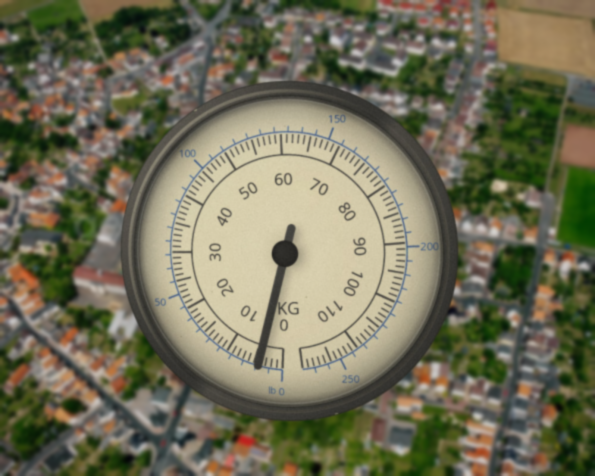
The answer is 4 kg
